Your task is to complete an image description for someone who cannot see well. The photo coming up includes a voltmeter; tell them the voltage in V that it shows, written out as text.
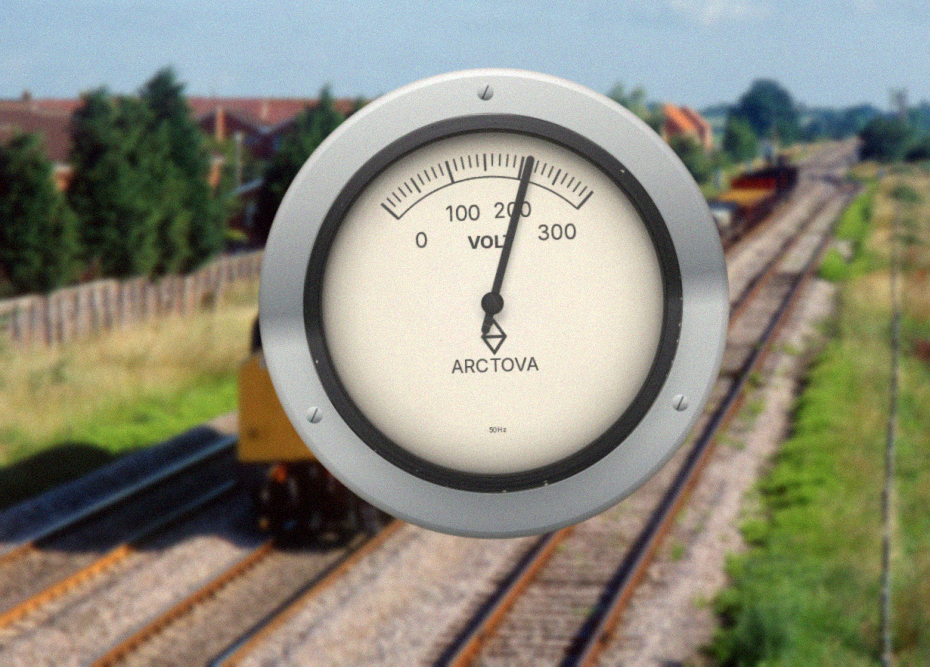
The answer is 210 V
